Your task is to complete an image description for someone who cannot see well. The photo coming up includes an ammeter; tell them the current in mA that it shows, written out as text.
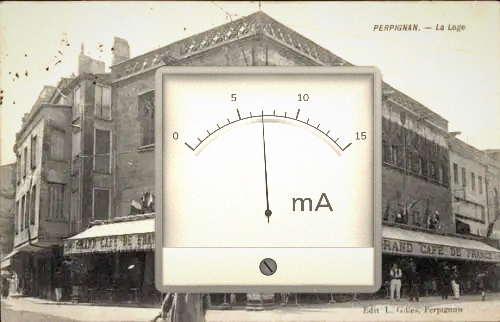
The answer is 7 mA
